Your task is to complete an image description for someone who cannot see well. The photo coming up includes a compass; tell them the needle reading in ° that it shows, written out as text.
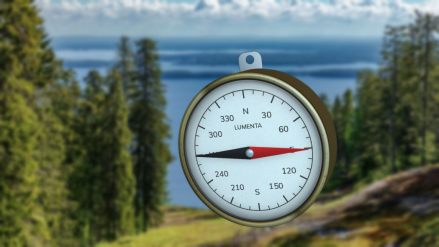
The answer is 90 °
